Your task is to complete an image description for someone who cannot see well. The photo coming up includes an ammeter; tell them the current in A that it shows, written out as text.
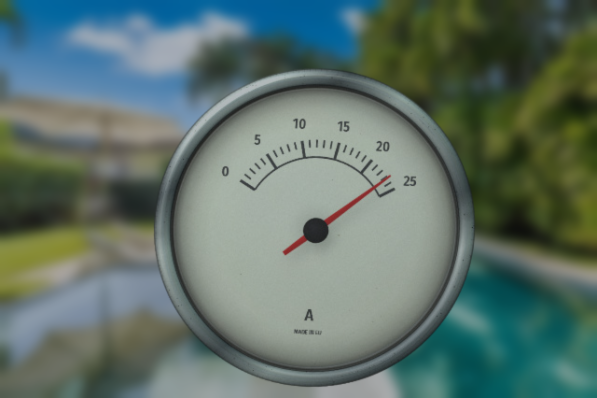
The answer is 23 A
